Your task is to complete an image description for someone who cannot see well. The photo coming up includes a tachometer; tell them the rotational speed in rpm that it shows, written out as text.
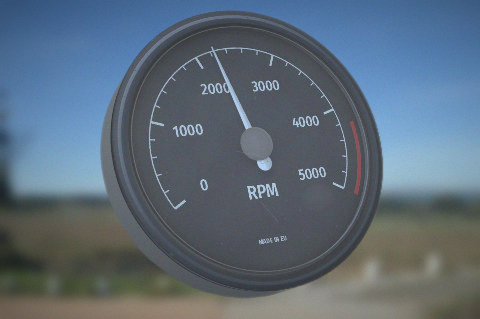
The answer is 2200 rpm
